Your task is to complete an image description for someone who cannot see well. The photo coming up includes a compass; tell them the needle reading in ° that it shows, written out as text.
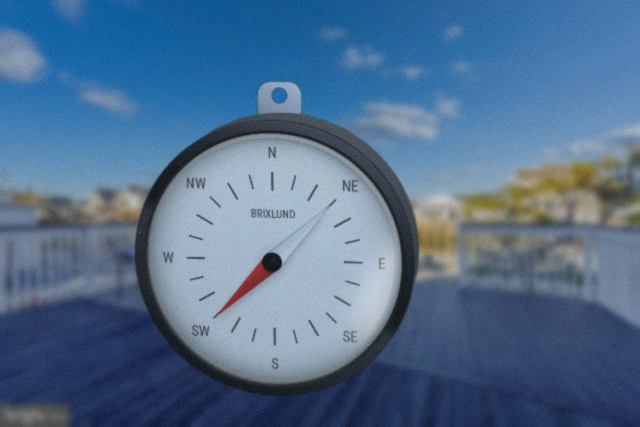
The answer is 225 °
